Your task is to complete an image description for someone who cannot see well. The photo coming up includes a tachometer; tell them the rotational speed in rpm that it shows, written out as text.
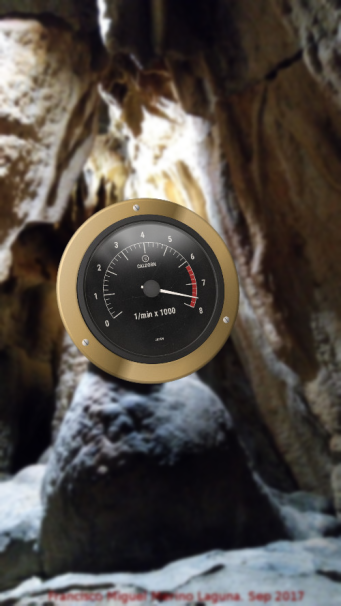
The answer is 7600 rpm
